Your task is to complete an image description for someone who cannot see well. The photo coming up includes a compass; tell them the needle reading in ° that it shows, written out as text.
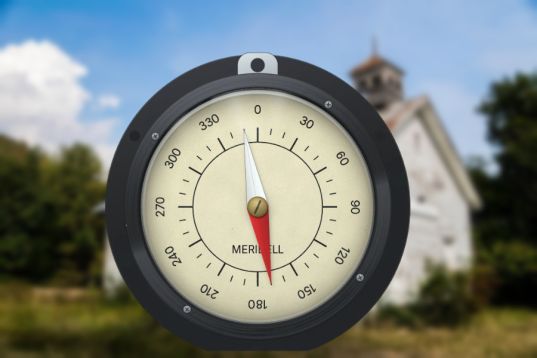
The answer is 170 °
